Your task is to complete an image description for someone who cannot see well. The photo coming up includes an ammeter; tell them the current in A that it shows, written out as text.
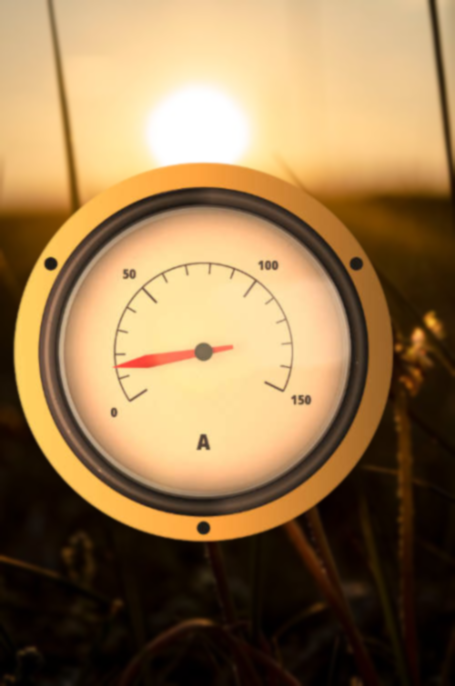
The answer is 15 A
